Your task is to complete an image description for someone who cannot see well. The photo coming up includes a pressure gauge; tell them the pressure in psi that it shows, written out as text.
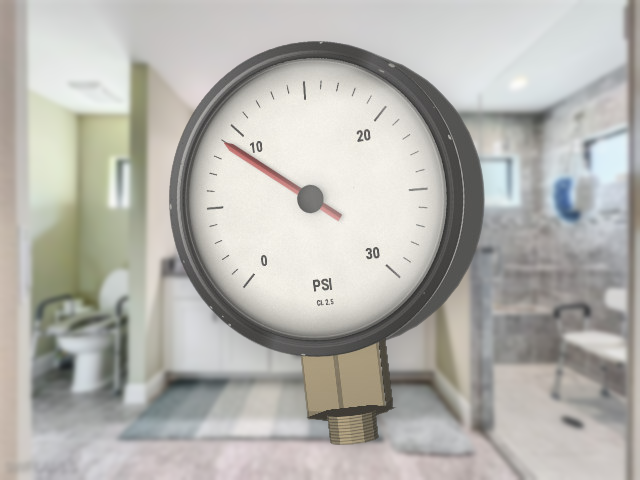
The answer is 9 psi
